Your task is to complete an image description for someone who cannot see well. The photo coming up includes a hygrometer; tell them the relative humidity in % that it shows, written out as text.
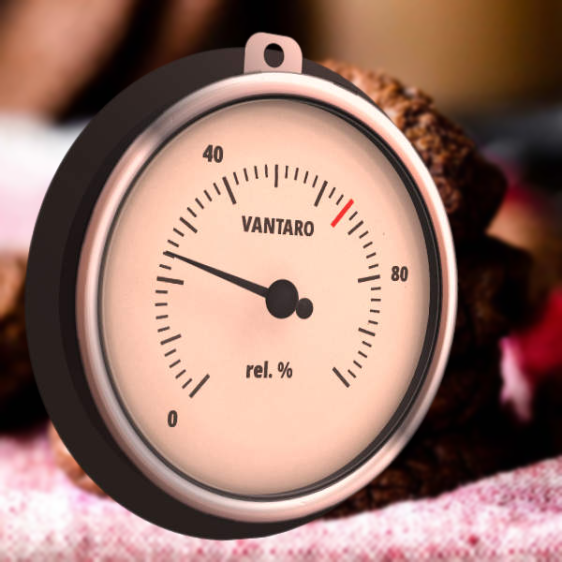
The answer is 24 %
